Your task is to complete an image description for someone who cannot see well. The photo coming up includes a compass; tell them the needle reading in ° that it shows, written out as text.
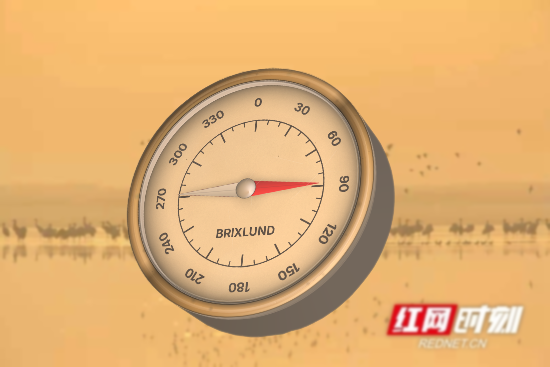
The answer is 90 °
